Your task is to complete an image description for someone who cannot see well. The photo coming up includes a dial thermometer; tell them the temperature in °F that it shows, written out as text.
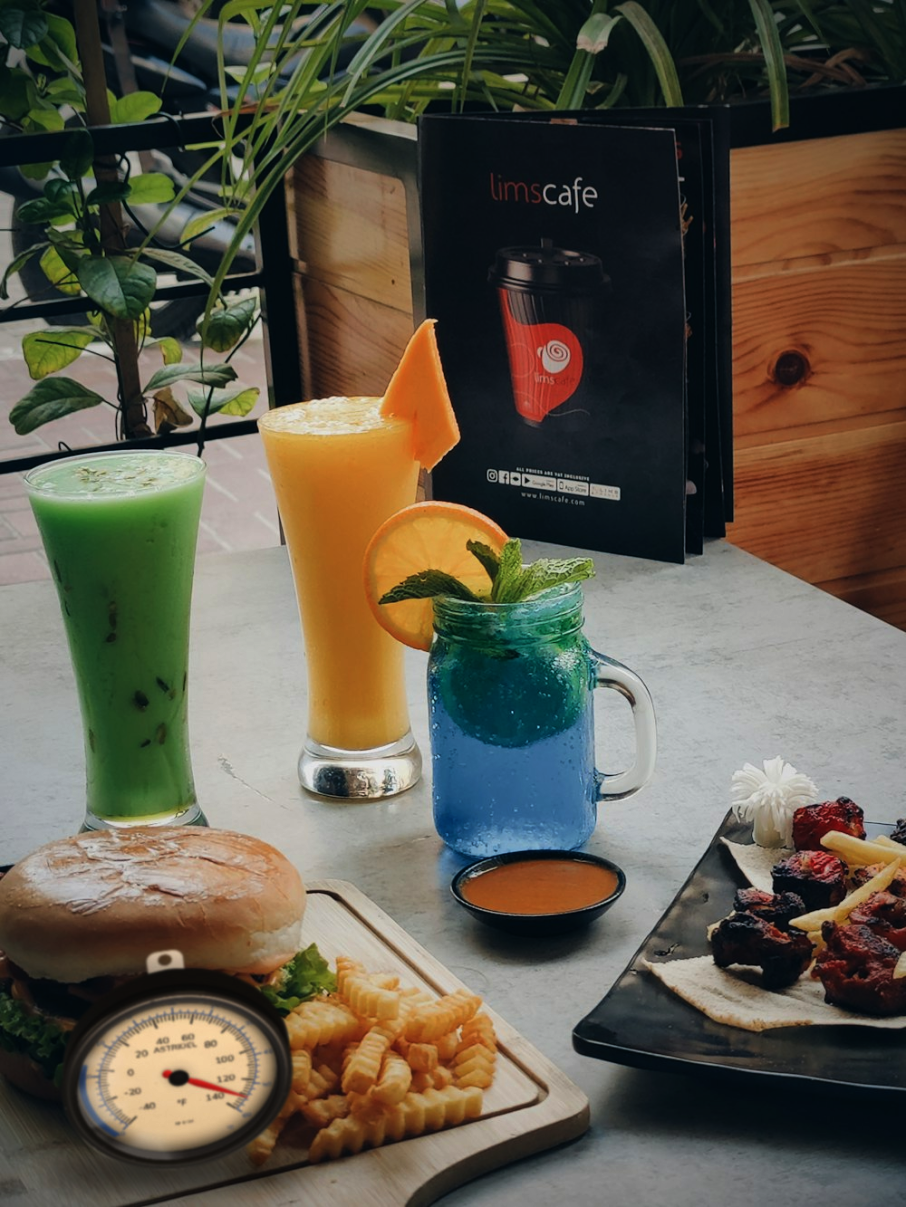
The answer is 130 °F
